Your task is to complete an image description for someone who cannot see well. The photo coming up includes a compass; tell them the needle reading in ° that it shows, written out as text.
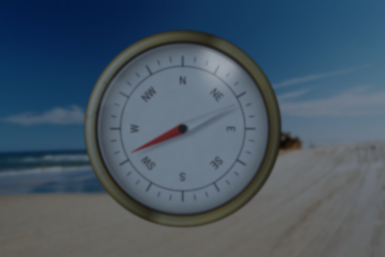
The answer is 245 °
